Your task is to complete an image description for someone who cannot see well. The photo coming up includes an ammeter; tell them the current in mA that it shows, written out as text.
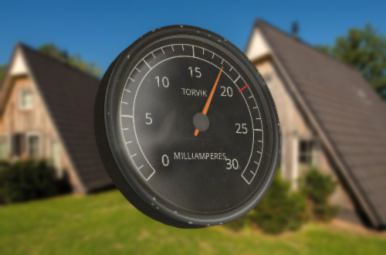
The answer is 18 mA
